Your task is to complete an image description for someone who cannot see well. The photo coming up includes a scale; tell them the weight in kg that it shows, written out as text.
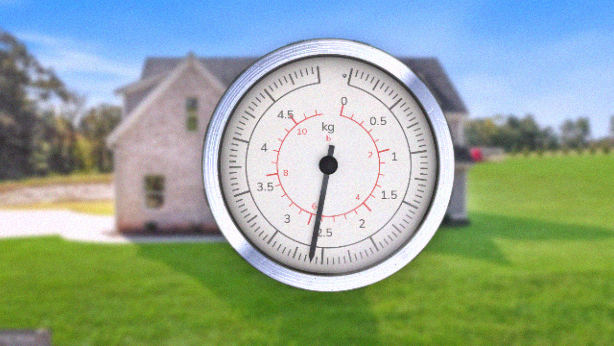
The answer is 2.6 kg
